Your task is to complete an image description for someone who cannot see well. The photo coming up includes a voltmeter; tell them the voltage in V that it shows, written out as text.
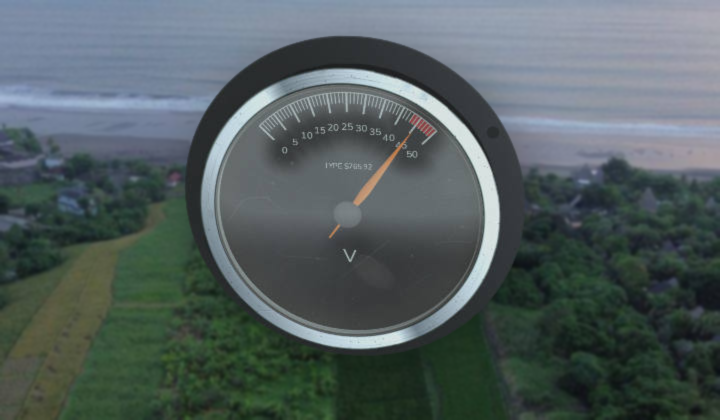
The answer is 45 V
